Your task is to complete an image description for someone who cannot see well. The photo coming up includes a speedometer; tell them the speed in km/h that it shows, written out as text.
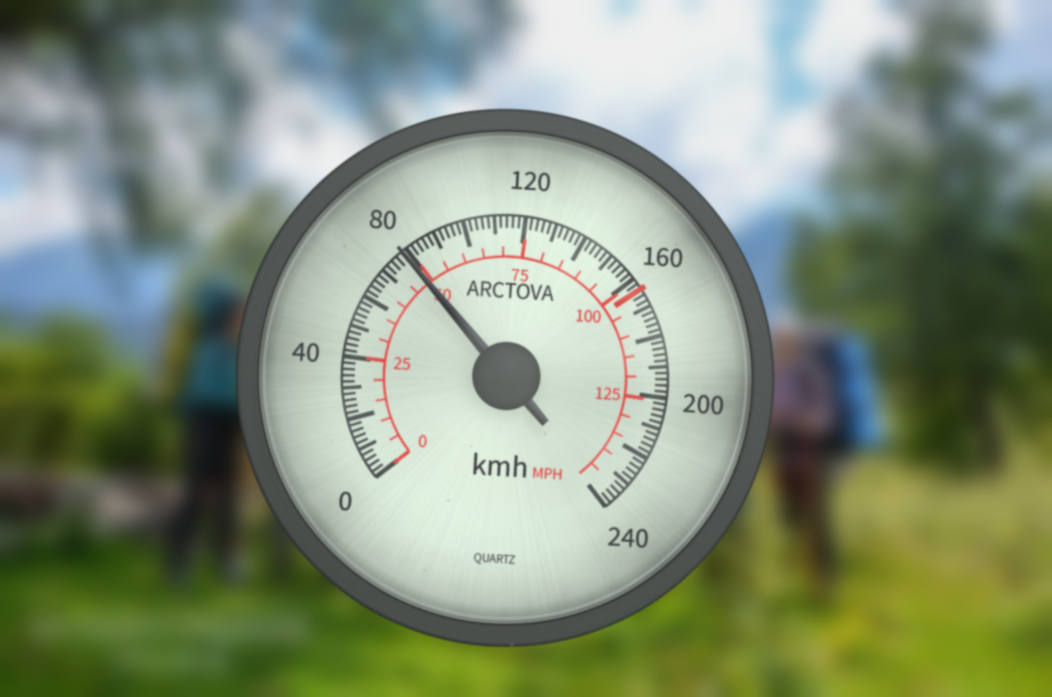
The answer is 78 km/h
